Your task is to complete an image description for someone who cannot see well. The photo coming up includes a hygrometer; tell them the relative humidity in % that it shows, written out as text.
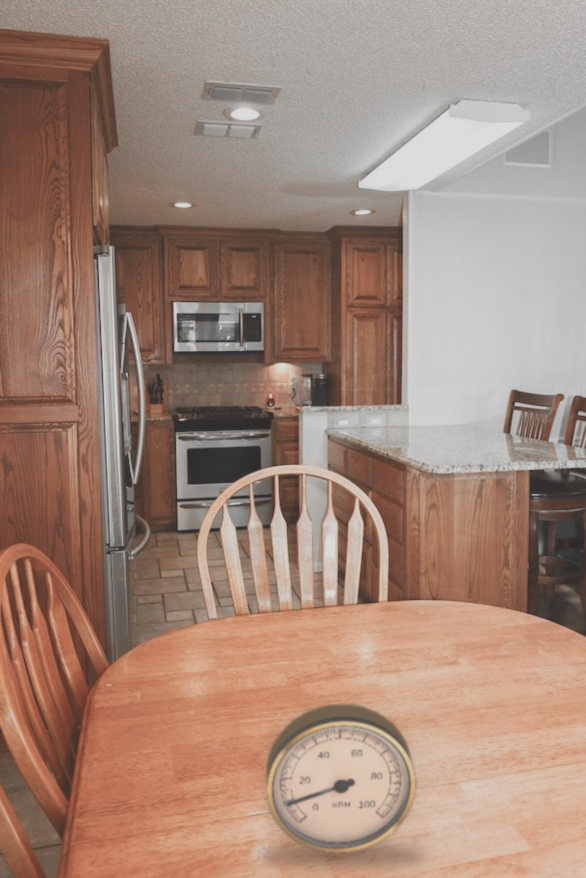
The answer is 10 %
